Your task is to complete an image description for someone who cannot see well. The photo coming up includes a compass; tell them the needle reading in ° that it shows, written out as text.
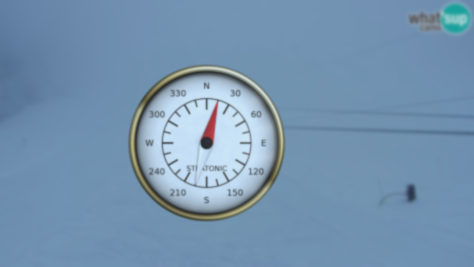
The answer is 15 °
